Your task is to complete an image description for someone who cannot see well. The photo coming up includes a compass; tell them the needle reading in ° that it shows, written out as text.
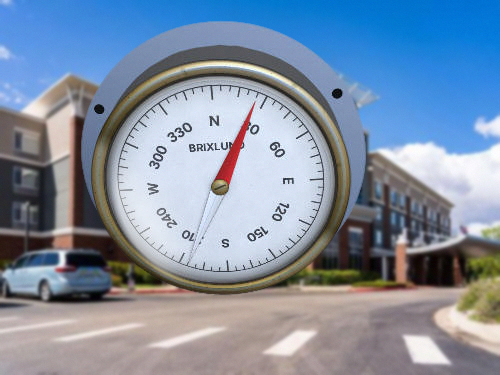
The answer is 25 °
